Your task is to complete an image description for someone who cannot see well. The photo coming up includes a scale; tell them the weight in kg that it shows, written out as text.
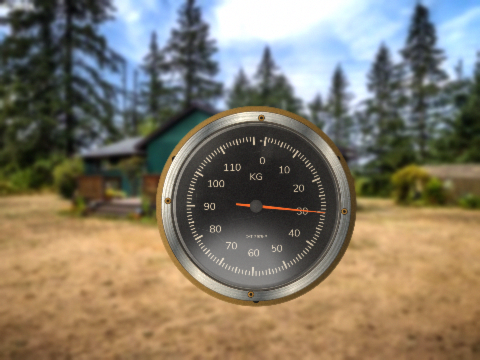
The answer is 30 kg
